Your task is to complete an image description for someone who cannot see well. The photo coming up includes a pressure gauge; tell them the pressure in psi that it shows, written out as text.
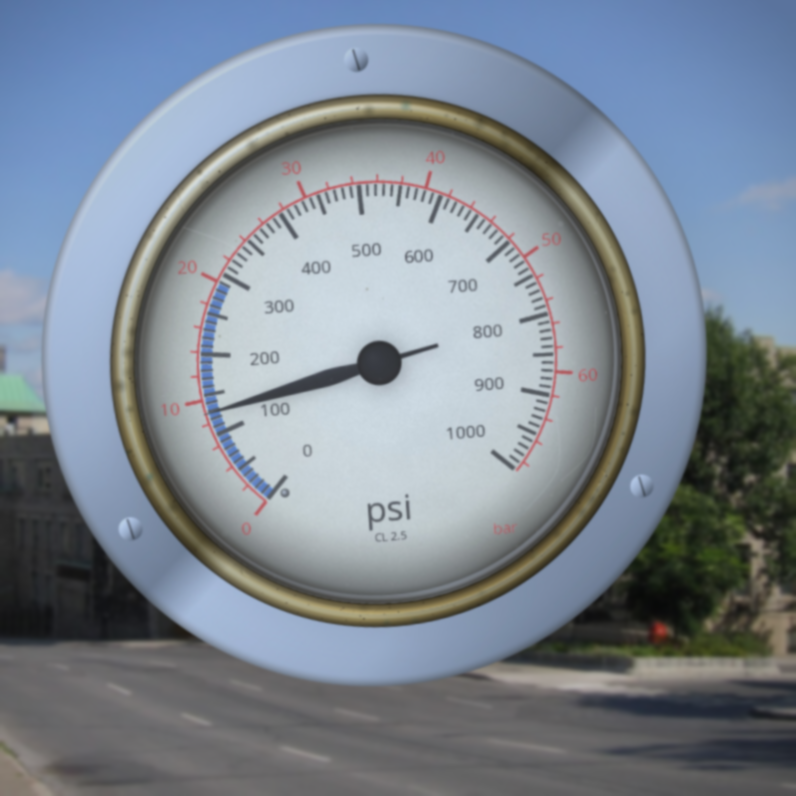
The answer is 130 psi
